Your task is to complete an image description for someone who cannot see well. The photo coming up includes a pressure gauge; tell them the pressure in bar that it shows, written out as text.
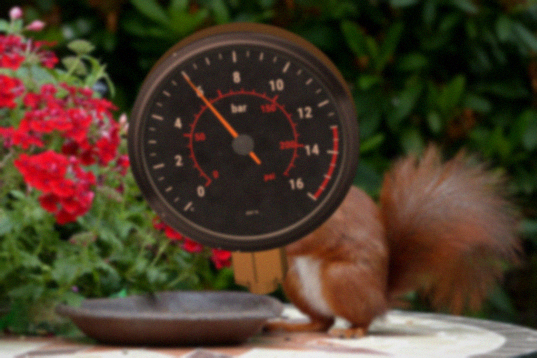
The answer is 6 bar
